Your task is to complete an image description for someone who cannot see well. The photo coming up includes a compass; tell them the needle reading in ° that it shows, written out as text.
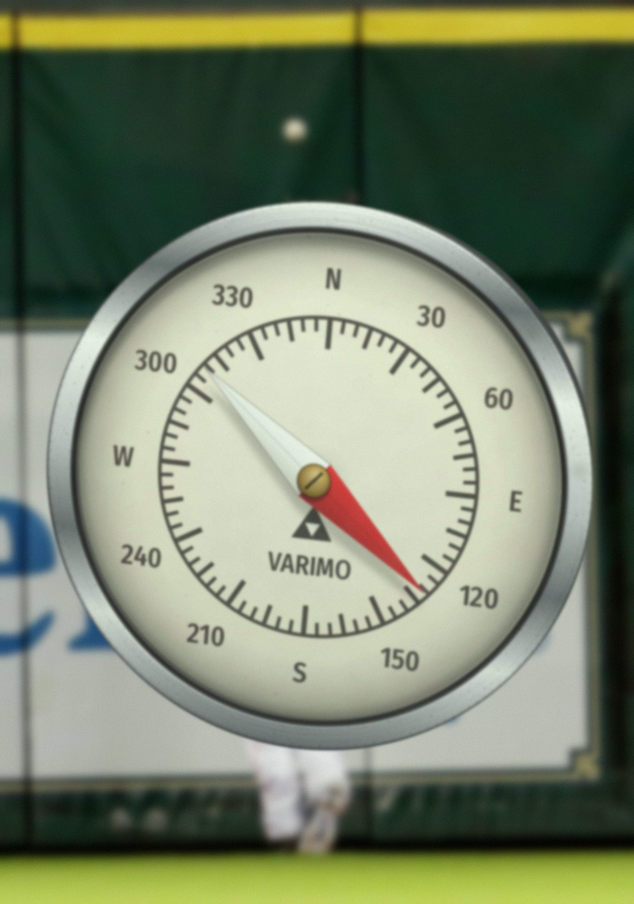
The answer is 130 °
